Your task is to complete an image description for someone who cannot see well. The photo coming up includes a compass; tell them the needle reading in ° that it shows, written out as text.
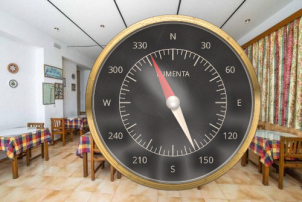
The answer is 335 °
